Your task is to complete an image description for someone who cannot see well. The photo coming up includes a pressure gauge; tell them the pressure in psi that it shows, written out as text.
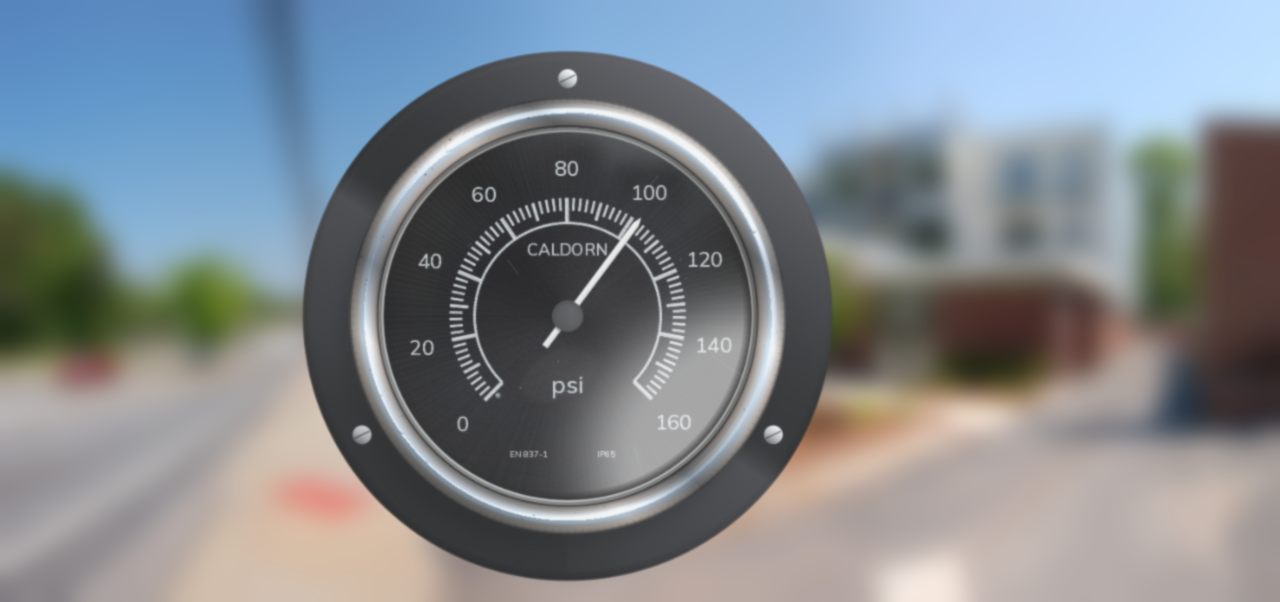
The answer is 102 psi
